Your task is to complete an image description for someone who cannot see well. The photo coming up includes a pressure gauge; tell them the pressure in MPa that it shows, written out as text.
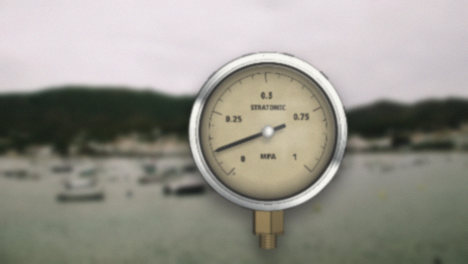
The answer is 0.1 MPa
